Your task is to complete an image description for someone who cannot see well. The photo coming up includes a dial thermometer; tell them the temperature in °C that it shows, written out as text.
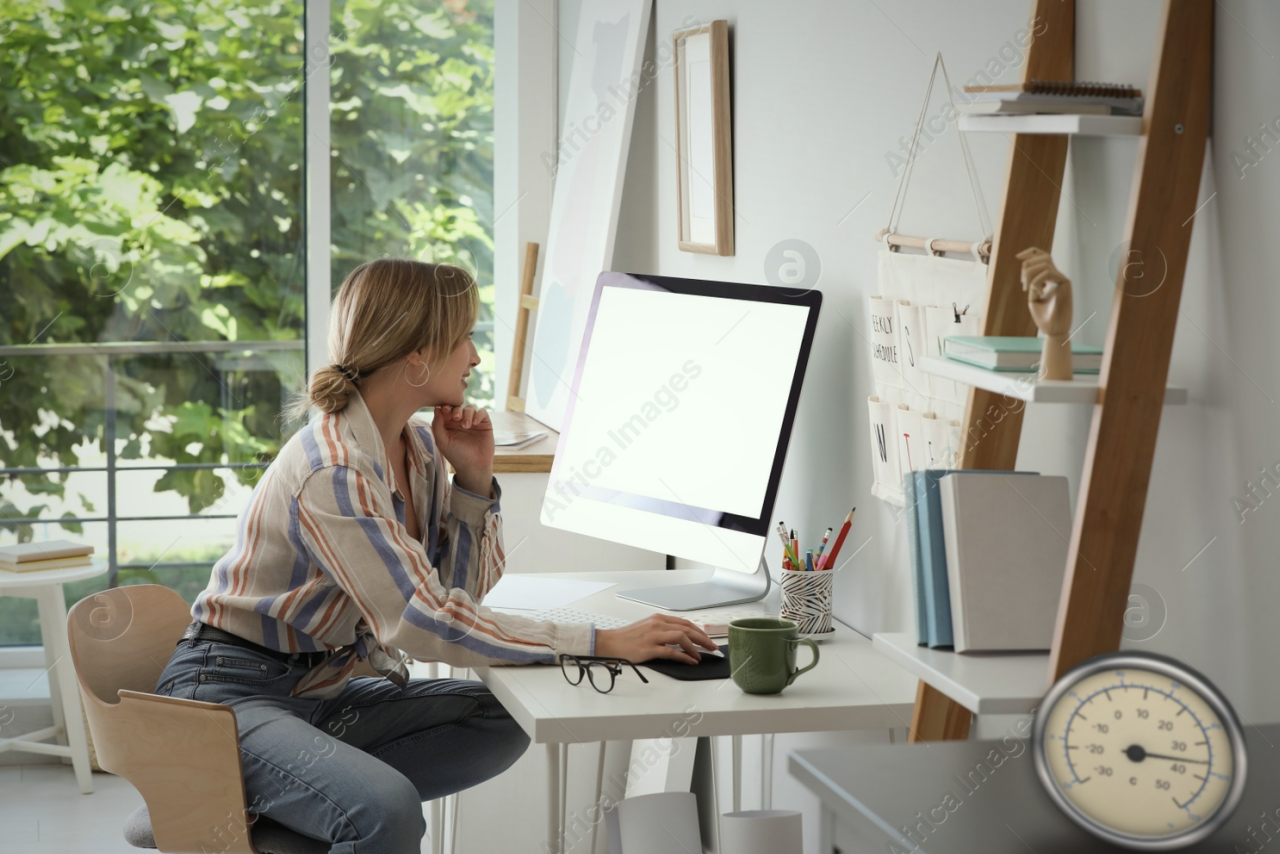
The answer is 35 °C
